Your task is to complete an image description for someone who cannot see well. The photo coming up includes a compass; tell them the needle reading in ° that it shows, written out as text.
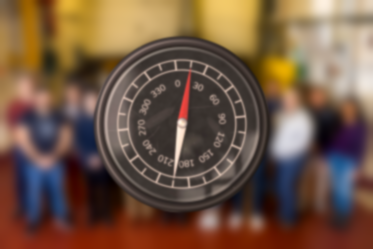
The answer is 15 °
